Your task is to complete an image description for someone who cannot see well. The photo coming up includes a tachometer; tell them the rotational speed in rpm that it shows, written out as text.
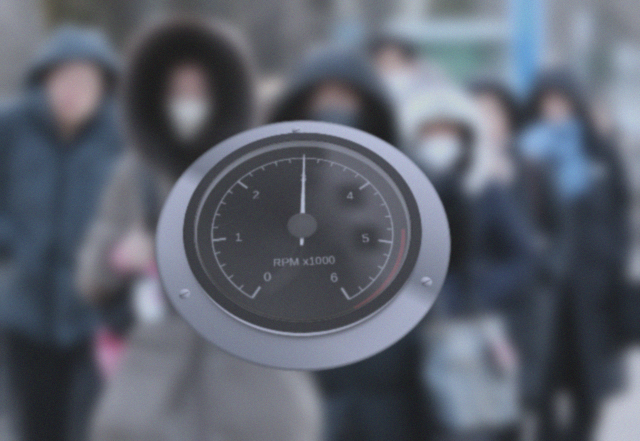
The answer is 3000 rpm
